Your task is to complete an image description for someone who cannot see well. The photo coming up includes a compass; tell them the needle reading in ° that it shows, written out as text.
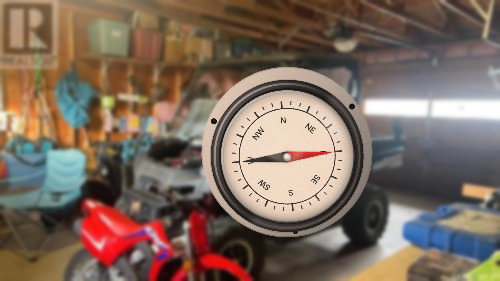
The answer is 90 °
